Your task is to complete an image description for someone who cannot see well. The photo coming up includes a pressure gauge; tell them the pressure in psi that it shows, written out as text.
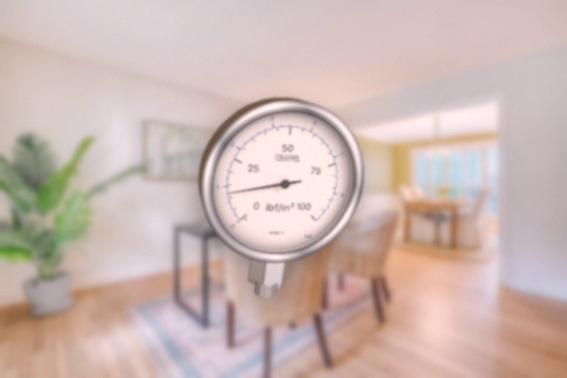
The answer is 12.5 psi
